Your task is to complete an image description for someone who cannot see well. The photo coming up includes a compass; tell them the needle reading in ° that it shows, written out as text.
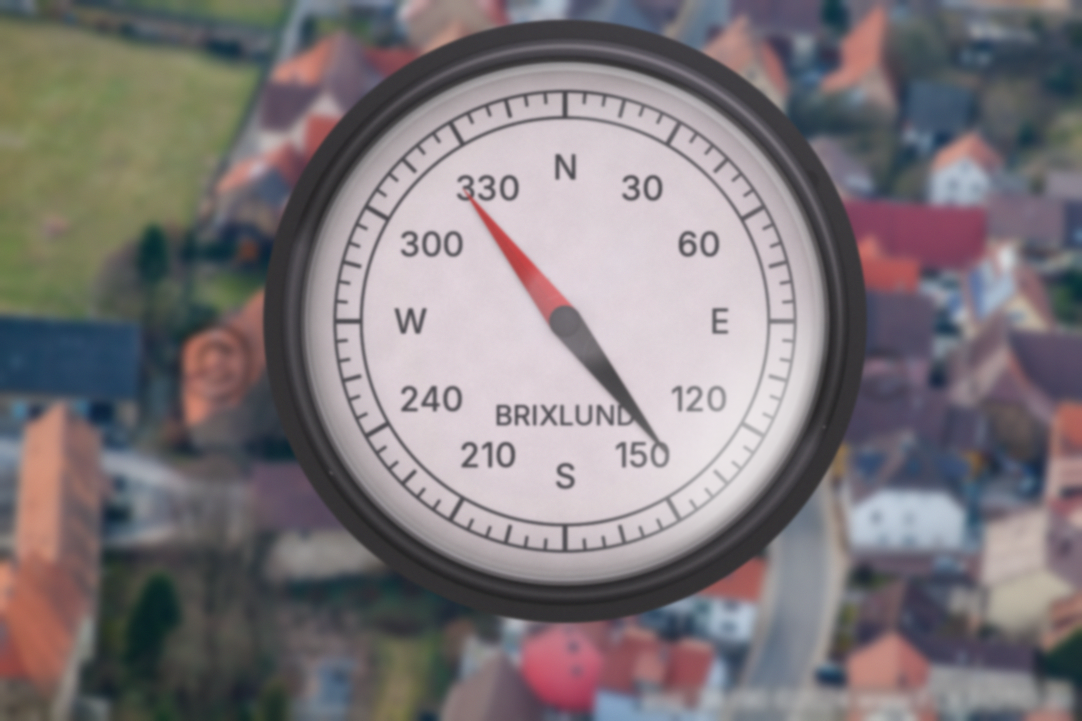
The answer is 322.5 °
